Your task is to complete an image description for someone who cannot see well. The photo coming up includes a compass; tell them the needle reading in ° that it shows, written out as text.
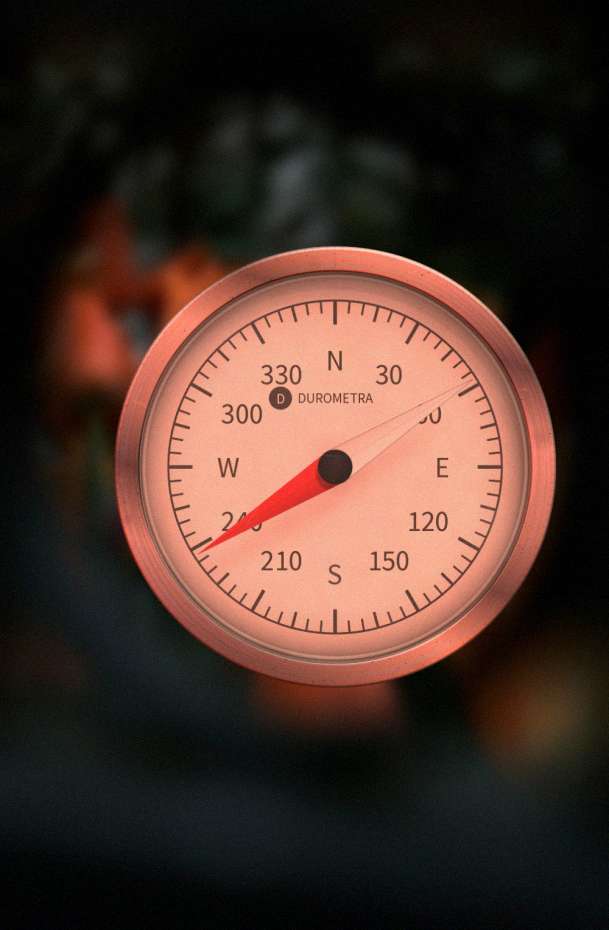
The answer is 237.5 °
